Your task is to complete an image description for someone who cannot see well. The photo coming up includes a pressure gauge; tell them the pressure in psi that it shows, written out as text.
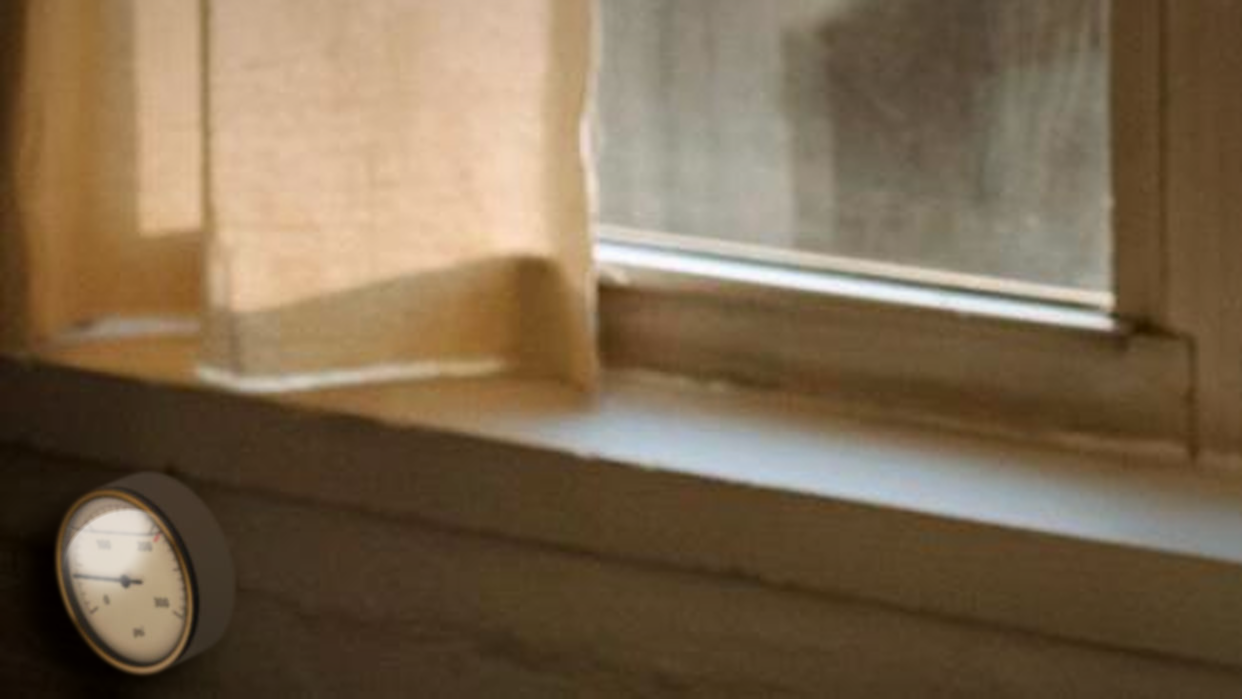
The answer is 40 psi
